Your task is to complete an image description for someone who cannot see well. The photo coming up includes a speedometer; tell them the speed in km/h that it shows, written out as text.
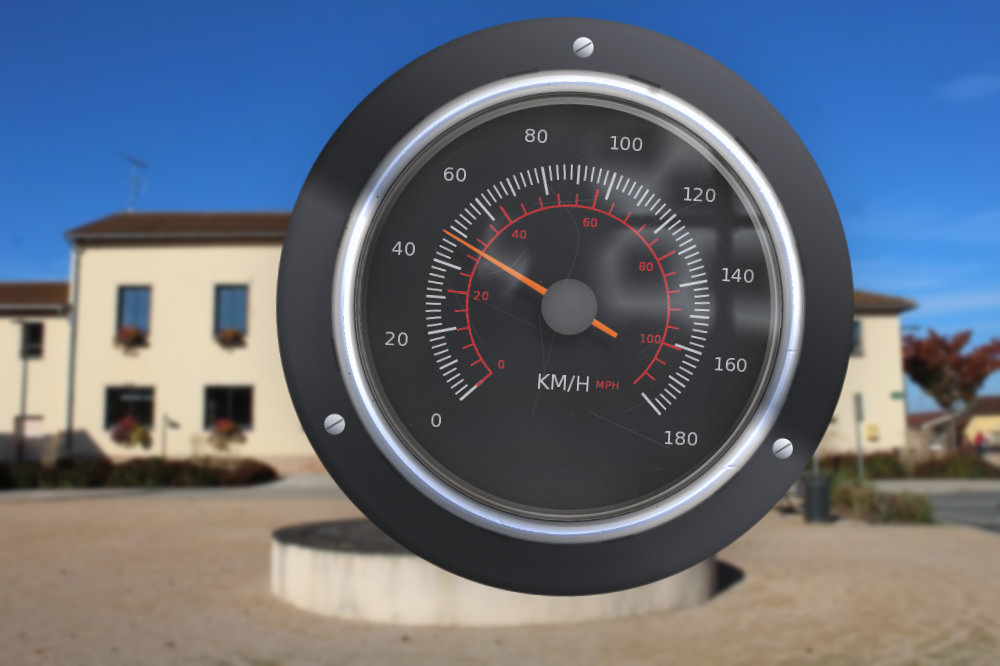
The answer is 48 km/h
